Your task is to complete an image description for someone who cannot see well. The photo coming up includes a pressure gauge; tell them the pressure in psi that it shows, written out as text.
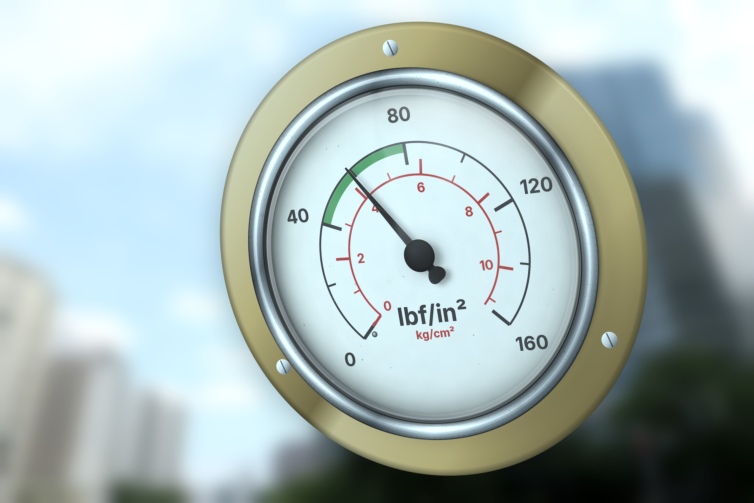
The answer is 60 psi
